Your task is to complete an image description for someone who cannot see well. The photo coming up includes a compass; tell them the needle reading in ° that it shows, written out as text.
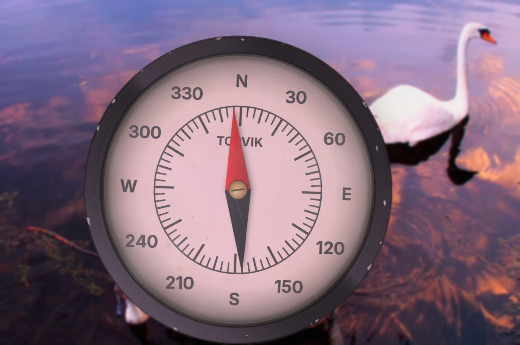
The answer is 355 °
